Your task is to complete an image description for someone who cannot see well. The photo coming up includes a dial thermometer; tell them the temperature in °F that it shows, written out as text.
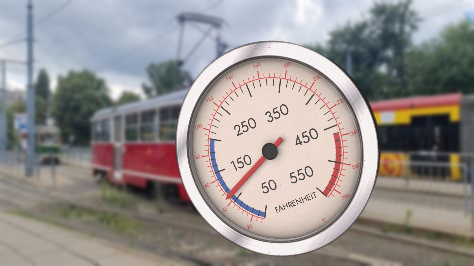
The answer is 110 °F
